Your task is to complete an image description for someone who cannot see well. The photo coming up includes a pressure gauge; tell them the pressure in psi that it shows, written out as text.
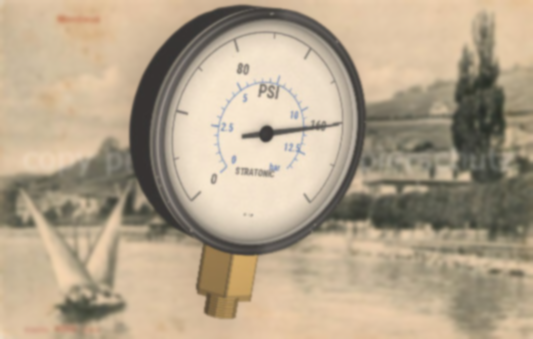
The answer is 160 psi
